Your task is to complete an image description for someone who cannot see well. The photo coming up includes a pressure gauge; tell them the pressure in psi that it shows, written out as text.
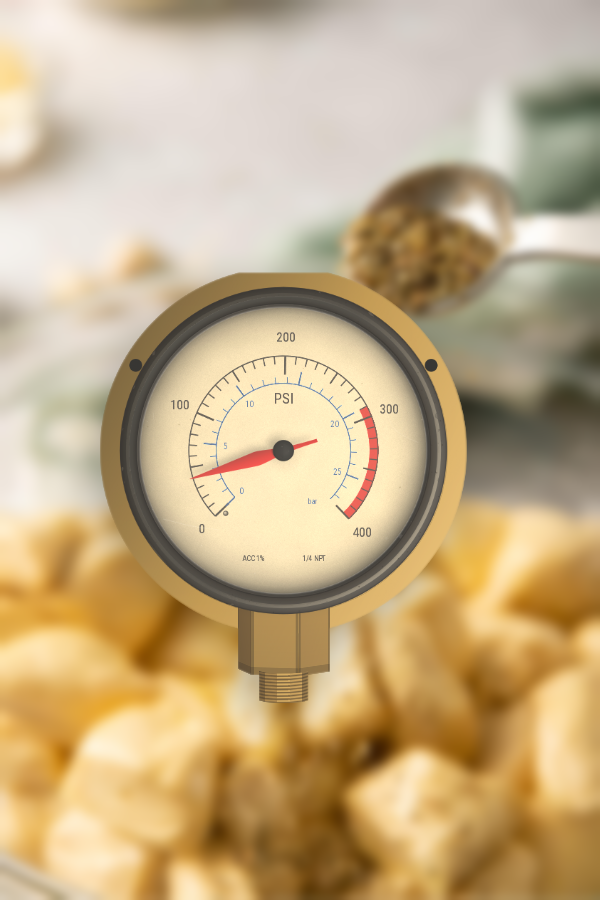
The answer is 40 psi
